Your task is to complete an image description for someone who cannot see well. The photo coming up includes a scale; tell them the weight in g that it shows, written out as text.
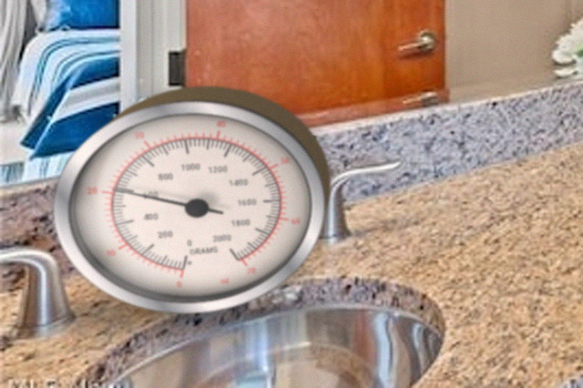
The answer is 600 g
